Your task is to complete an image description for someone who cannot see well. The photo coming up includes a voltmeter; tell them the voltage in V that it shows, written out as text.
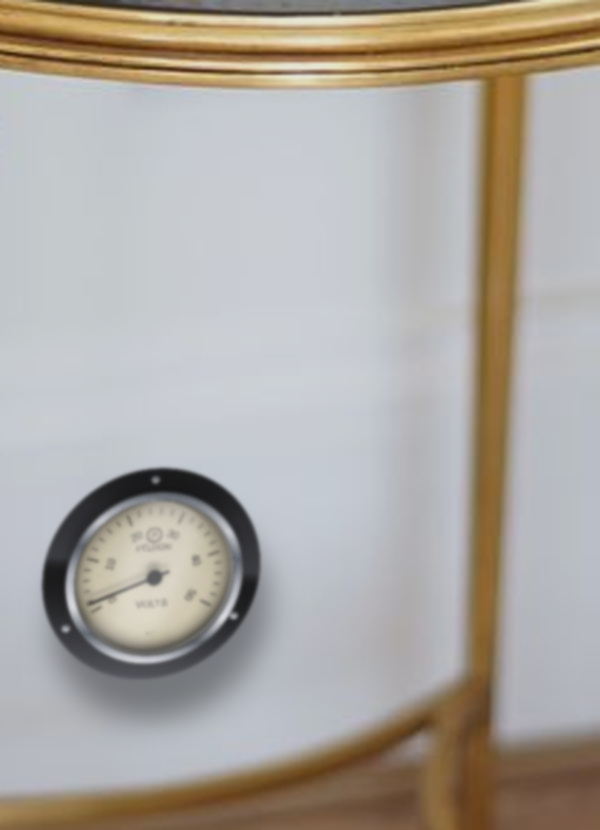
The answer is 2 V
